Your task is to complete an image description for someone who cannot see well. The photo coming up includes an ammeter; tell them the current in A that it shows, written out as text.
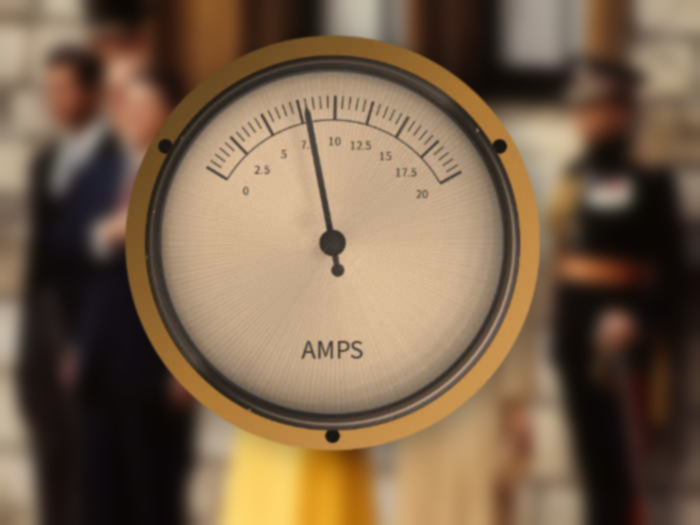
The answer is 8 A
